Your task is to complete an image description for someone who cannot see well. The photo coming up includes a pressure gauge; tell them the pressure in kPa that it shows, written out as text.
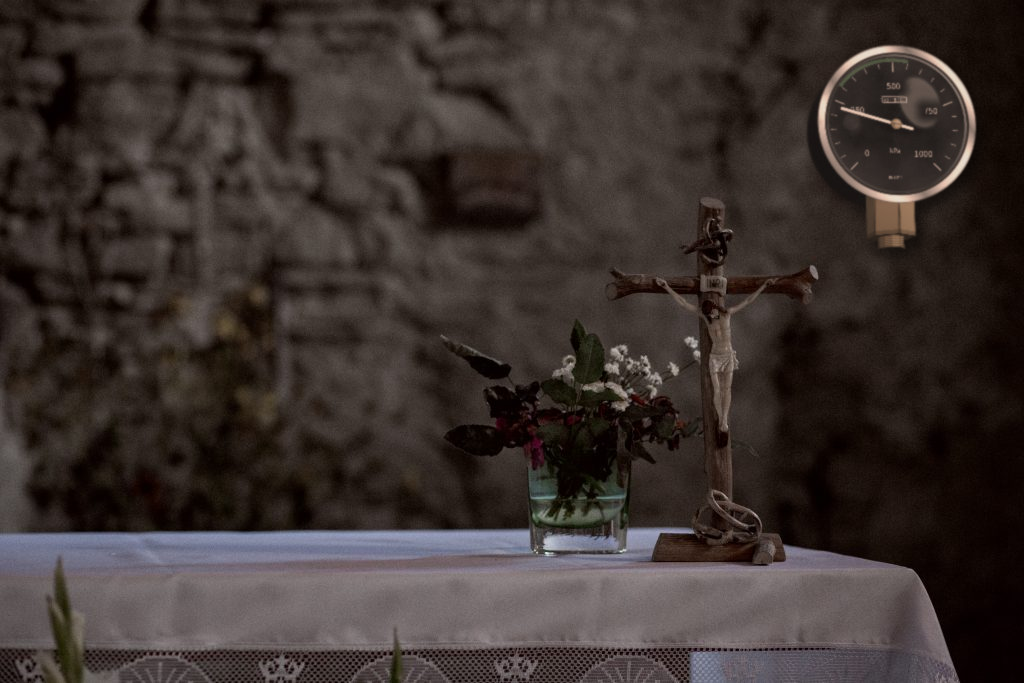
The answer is 225 kPa
